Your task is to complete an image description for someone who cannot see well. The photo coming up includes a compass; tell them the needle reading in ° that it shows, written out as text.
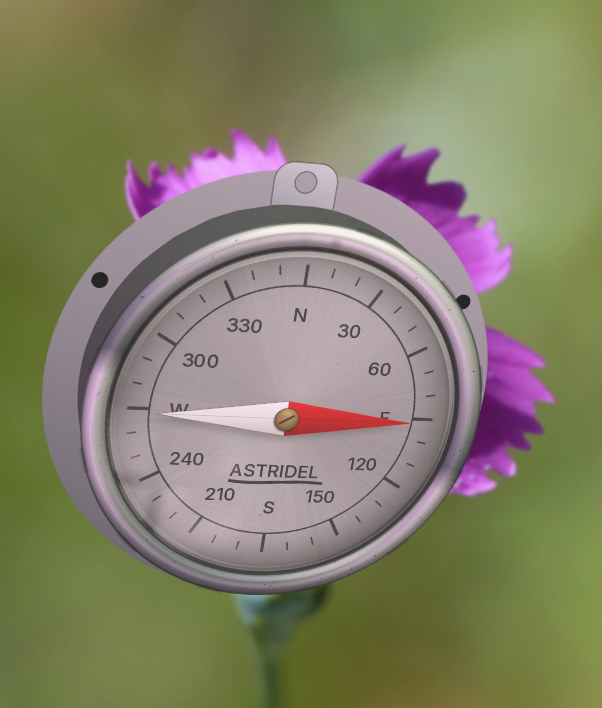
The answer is 90 °
